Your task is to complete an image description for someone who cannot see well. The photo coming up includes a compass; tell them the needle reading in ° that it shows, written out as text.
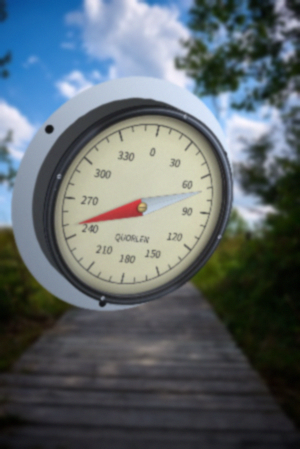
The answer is 250 °
